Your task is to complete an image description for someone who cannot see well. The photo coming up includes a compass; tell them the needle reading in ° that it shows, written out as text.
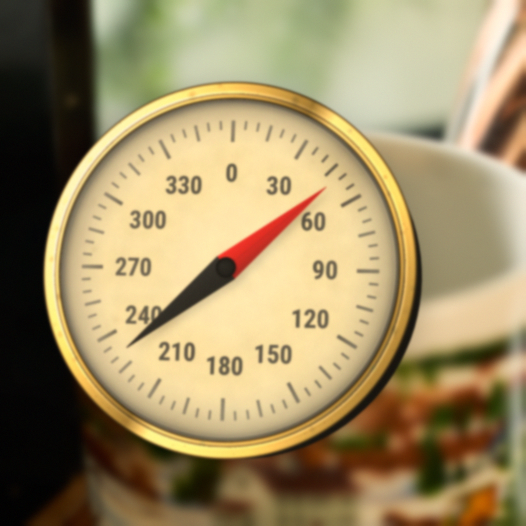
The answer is 50 °
